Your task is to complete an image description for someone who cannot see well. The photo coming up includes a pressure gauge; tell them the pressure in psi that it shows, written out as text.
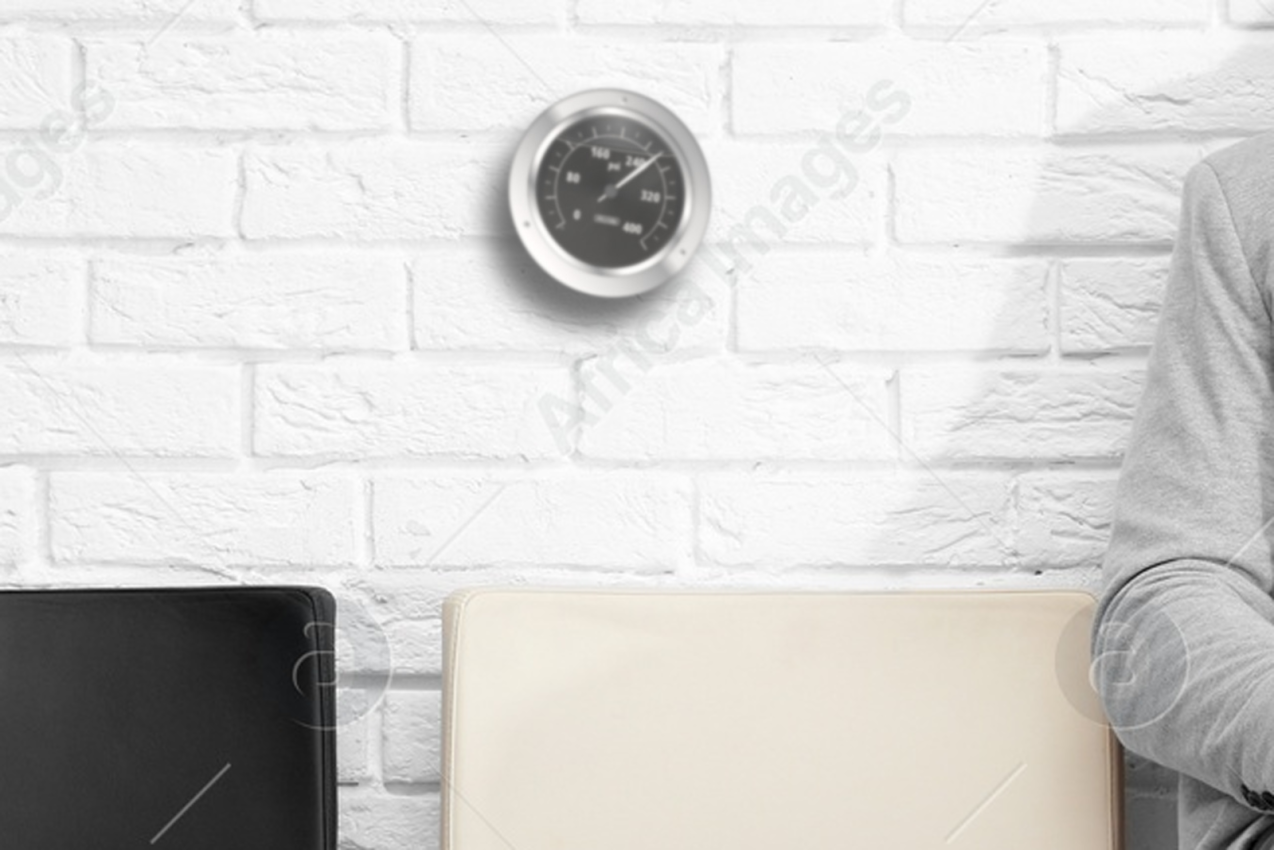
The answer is 260 psi
